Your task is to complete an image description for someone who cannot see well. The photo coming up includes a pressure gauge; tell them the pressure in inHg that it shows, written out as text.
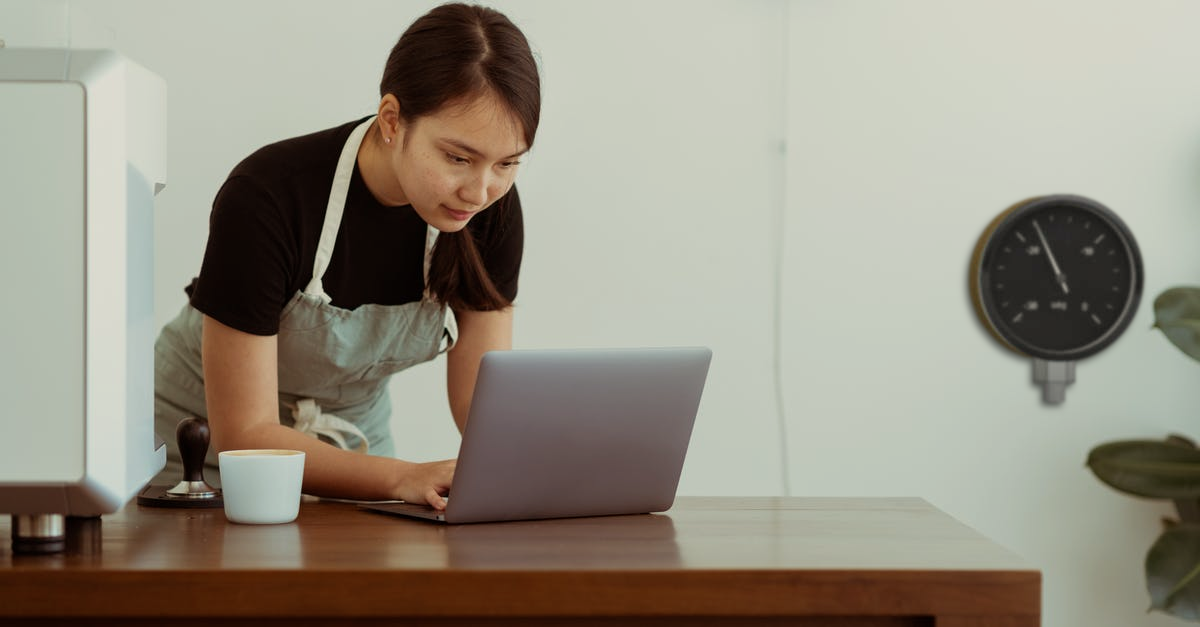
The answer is -18 inHg
